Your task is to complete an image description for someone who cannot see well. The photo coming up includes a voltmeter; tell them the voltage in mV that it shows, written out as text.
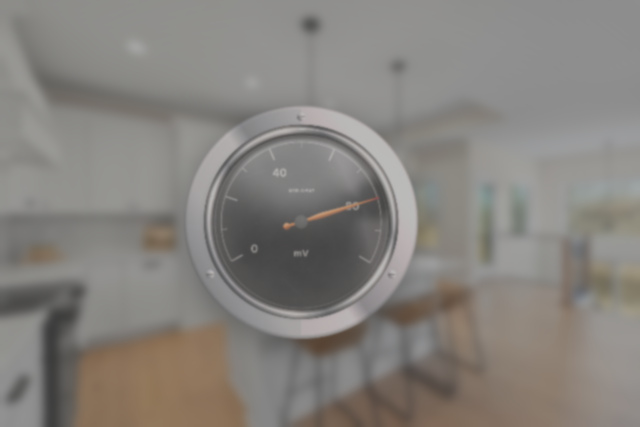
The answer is 80 mV
